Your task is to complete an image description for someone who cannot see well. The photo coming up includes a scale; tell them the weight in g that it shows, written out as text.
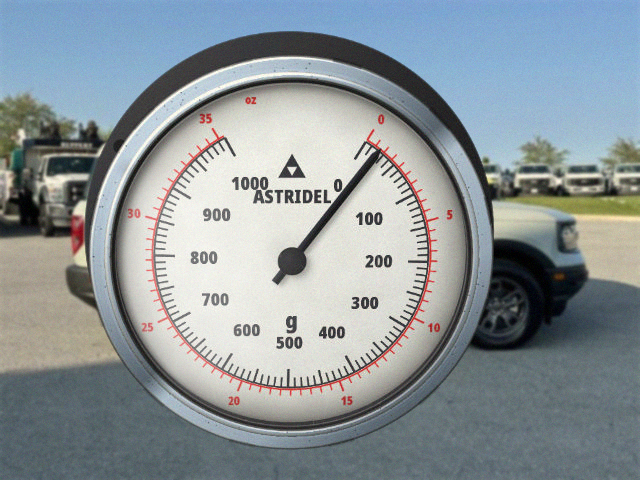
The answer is 20 g
